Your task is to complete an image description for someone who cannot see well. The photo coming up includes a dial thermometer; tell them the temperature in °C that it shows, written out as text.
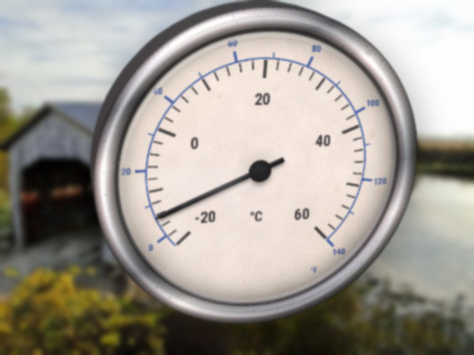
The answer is -14 °C
